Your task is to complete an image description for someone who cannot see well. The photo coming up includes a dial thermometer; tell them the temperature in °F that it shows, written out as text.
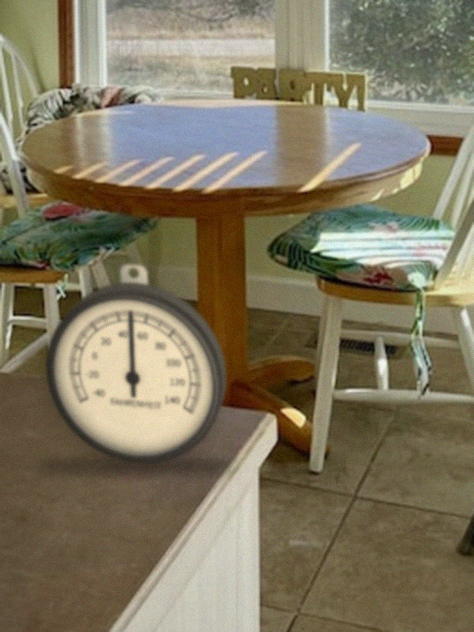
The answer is 50 °F
